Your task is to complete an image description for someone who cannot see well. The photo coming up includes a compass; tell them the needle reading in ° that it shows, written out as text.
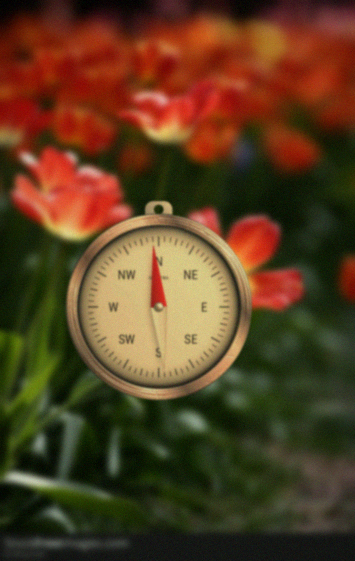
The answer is 355 °
